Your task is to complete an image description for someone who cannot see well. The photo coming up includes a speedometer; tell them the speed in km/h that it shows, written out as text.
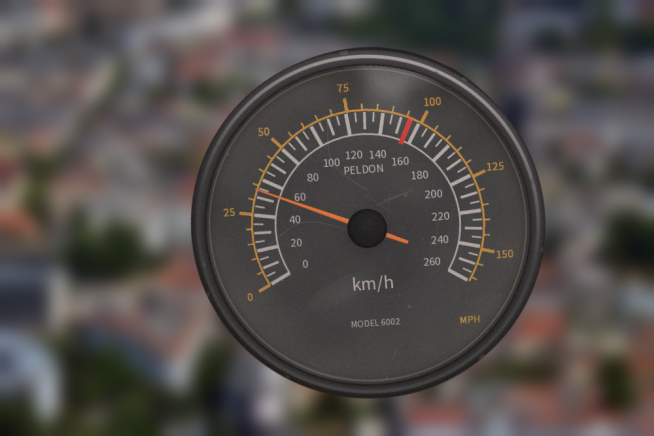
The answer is 55 km/h
